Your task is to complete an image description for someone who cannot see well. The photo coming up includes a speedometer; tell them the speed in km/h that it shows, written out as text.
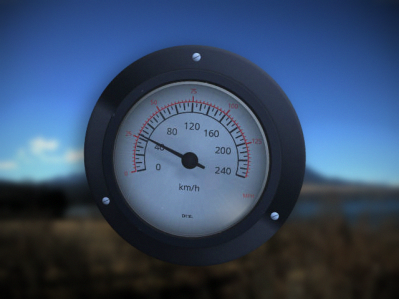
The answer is 45 km/h
